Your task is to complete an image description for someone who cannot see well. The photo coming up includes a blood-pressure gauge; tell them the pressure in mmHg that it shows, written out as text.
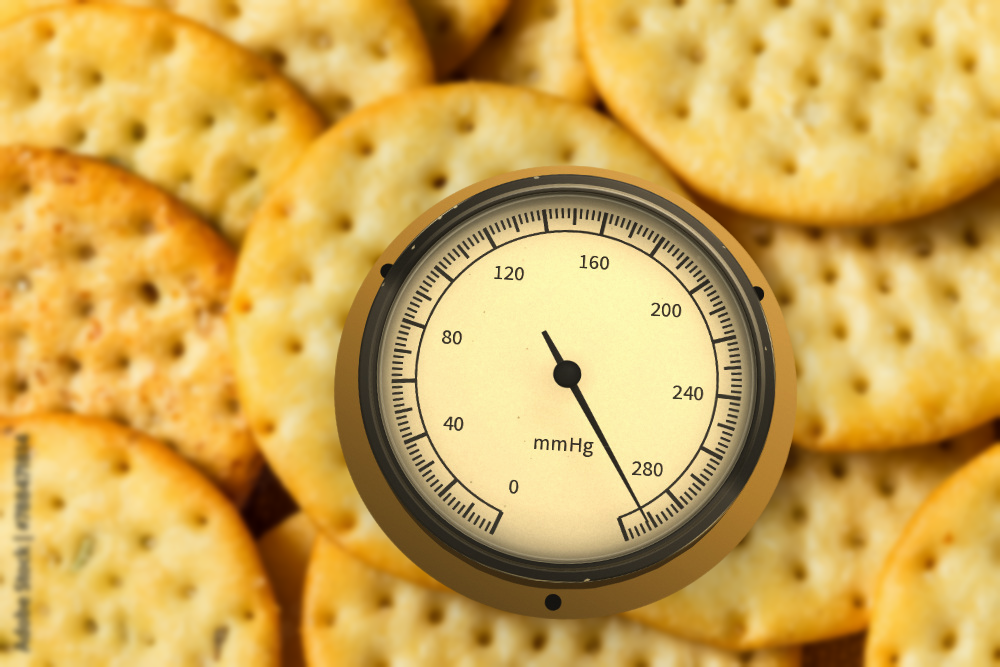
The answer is 292 mmHg
